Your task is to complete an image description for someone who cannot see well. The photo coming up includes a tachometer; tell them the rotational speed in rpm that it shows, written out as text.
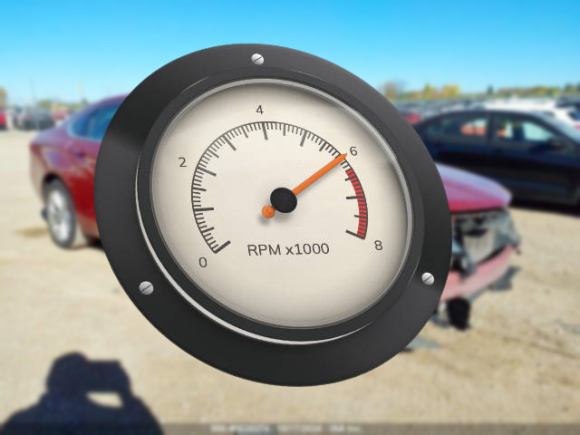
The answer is 6000 rpm
